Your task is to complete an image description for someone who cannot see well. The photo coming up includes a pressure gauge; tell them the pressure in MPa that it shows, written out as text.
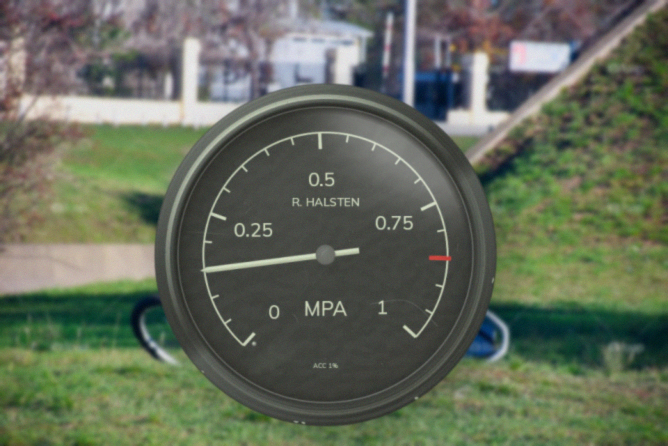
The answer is 0.15 MPa
